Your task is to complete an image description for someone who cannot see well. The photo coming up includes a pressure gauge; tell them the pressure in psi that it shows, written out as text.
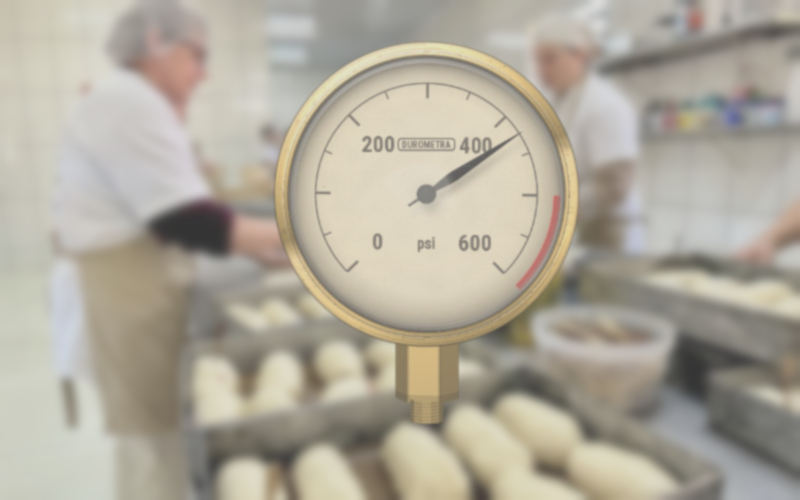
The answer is 425 psi
